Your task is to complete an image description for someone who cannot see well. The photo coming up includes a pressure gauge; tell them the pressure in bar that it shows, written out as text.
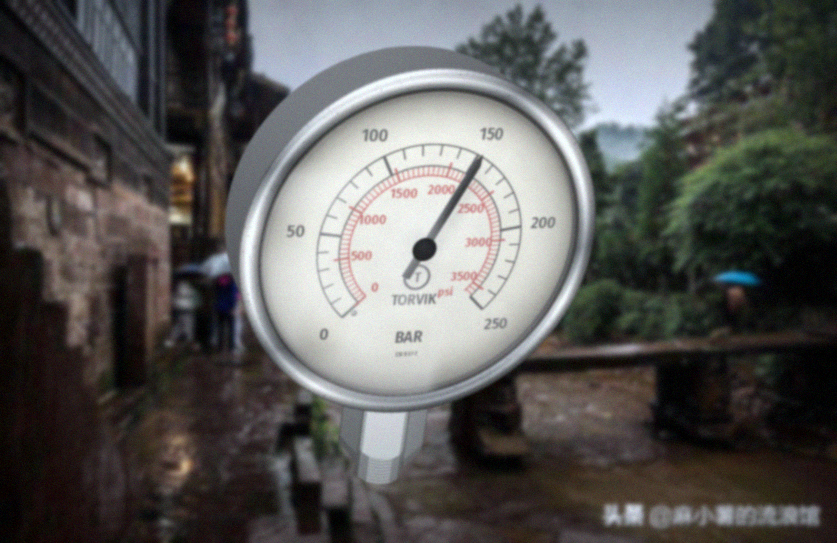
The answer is 150 bar
